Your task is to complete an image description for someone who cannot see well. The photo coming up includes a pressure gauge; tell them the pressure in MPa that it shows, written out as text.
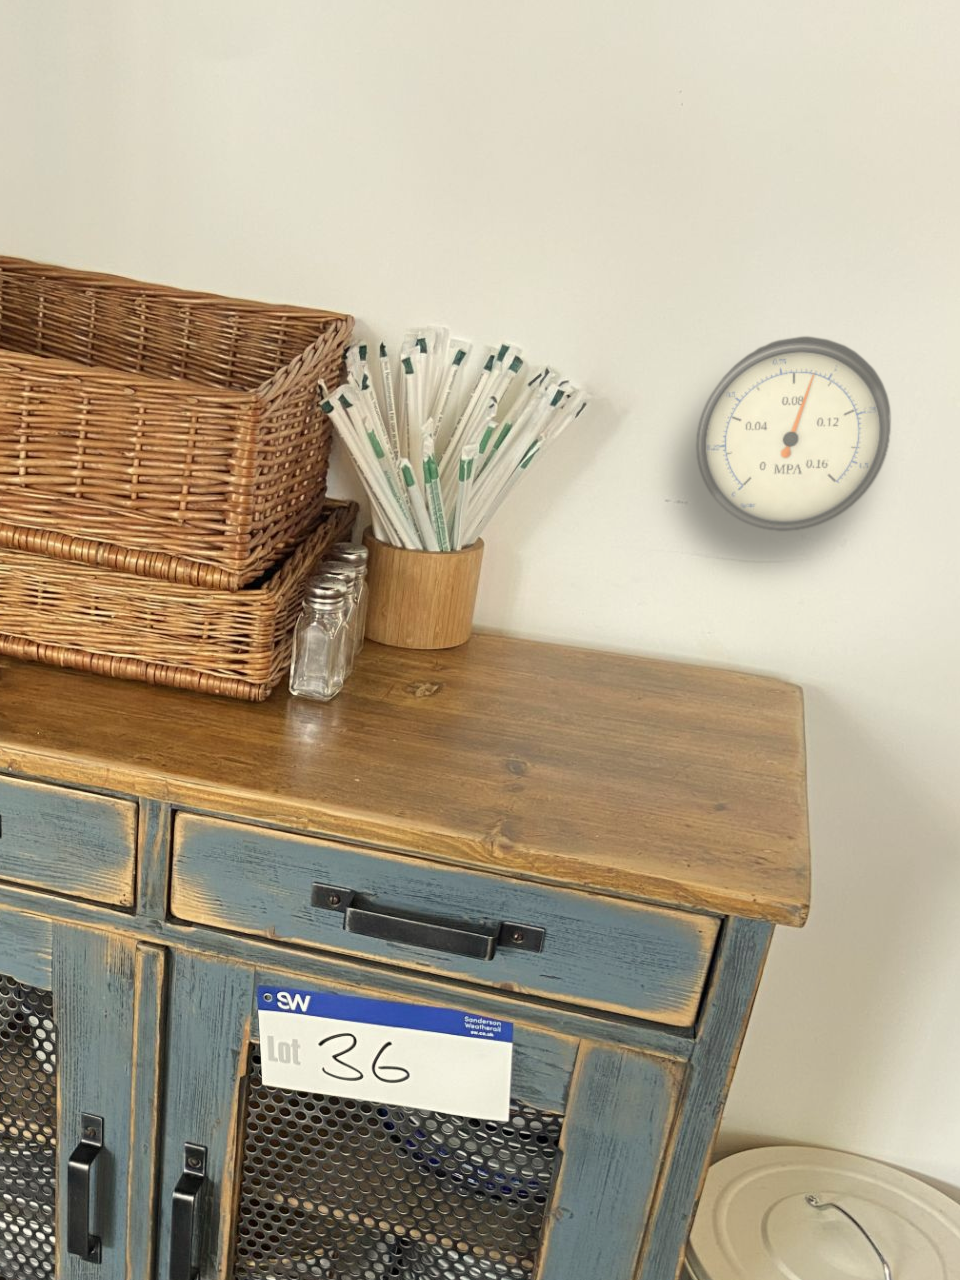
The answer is 0.09 MPa
